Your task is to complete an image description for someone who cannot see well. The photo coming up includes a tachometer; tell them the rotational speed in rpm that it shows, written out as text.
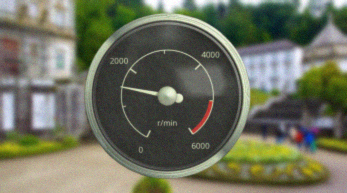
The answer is 1500 rpm
